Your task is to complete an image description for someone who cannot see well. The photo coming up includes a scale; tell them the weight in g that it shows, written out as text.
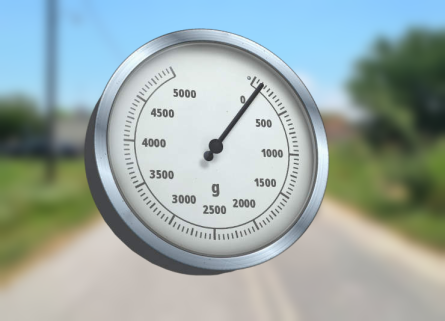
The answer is 100 g
